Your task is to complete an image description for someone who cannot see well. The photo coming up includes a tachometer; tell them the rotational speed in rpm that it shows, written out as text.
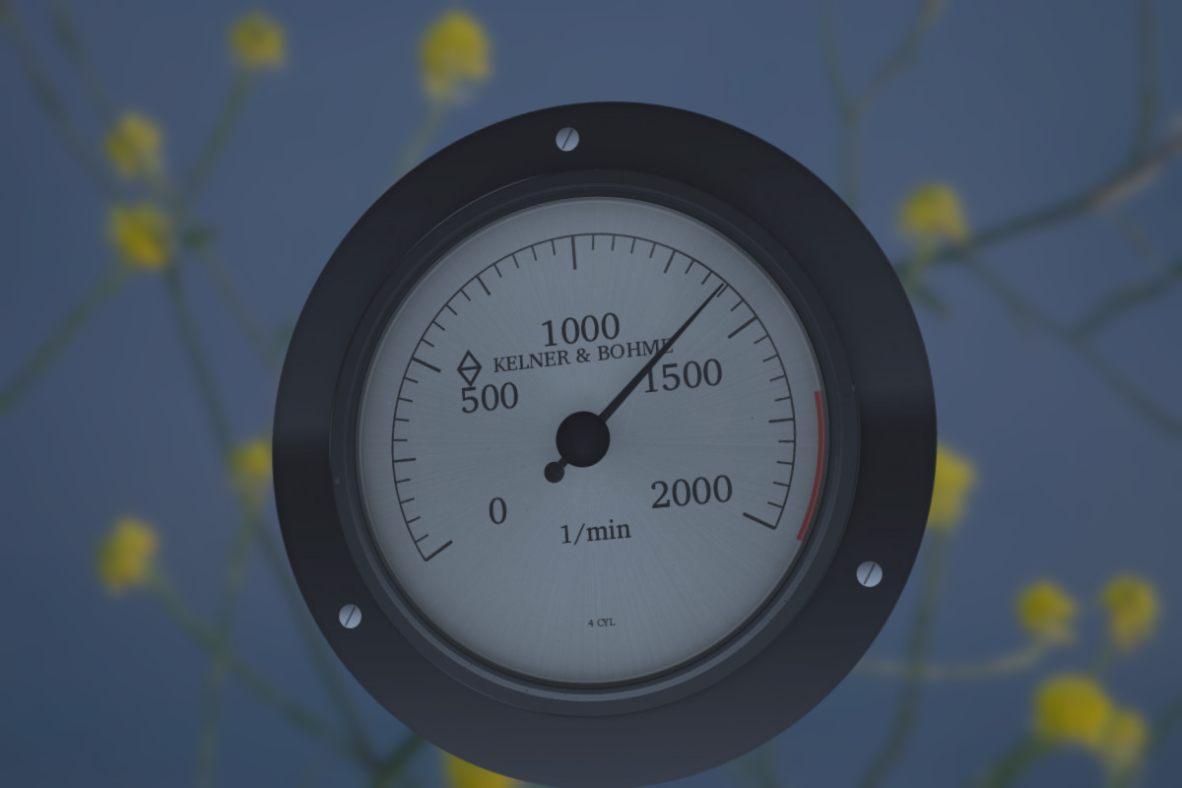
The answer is 1400 rpm
